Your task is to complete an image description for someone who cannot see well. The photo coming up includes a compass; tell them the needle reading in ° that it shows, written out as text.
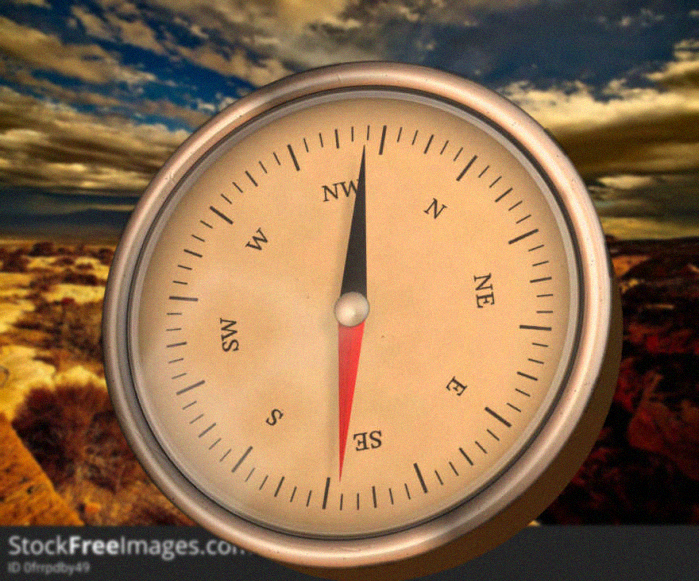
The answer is 145 °
